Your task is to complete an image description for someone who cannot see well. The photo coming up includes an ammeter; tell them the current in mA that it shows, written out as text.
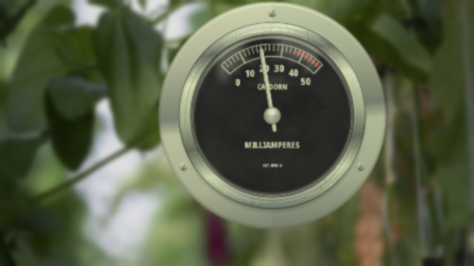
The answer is 20 mA
